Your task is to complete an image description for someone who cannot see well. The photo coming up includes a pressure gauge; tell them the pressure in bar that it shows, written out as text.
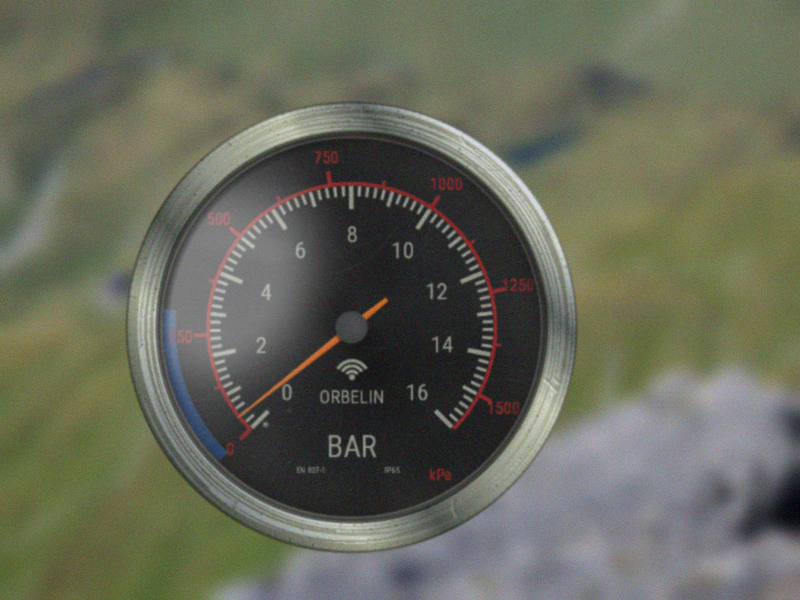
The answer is 0.4 bar
